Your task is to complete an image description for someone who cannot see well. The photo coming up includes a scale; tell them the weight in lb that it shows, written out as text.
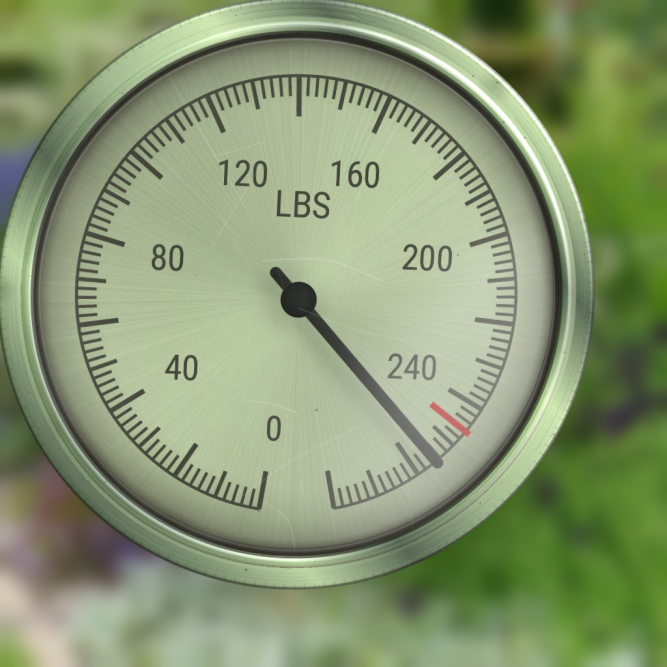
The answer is 255 lb
